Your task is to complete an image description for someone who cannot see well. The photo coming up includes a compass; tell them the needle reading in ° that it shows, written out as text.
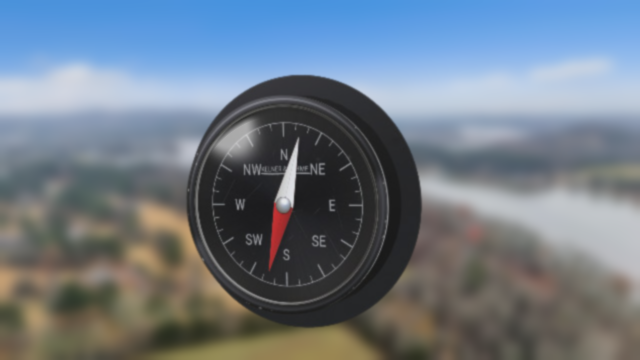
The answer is 195 °
